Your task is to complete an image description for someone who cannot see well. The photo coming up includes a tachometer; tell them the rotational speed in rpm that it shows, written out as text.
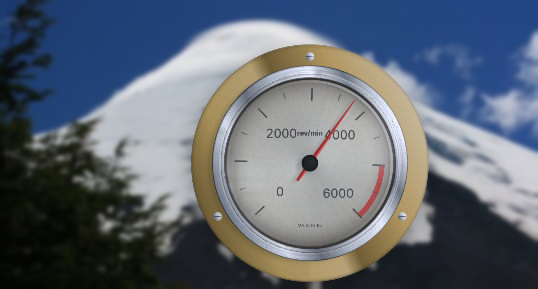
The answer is 3750 rpm
